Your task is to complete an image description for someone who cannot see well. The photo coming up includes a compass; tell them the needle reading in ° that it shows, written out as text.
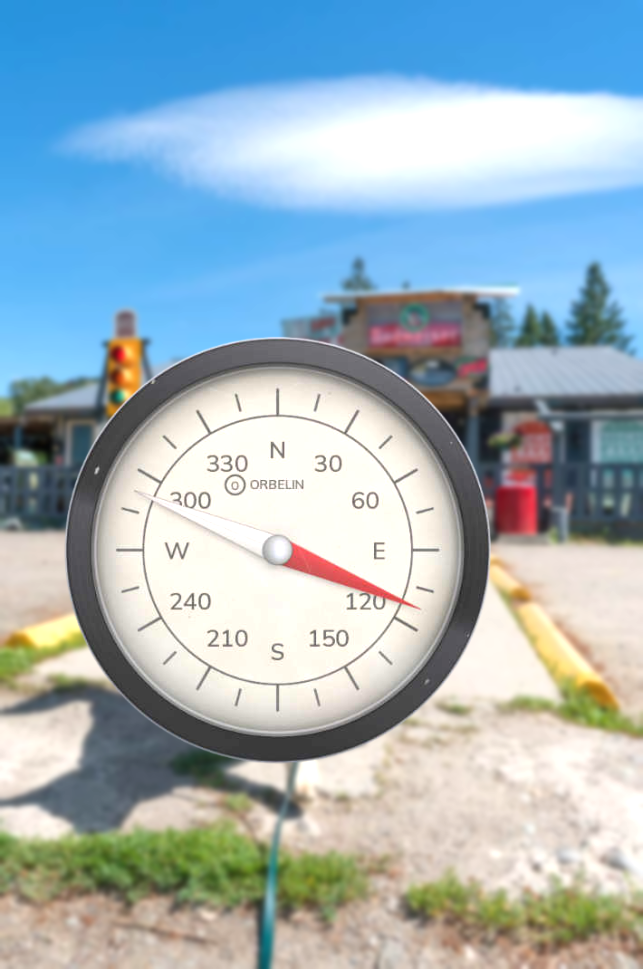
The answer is 112.5 °
